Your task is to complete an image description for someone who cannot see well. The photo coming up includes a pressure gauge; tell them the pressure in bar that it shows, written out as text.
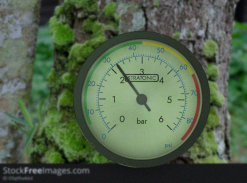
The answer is 2.2 bar
